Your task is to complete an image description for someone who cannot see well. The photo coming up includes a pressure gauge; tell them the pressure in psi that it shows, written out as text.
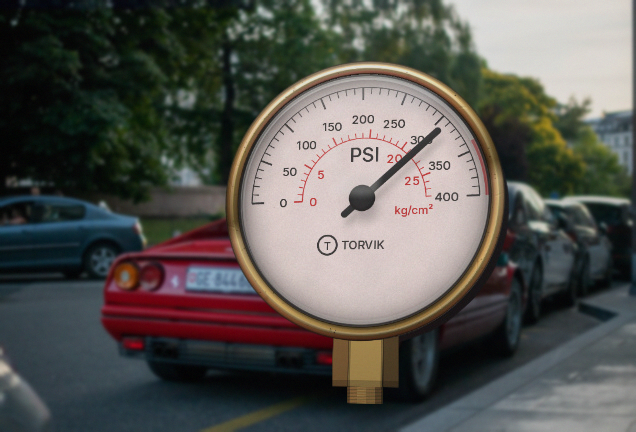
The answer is 310 psi
